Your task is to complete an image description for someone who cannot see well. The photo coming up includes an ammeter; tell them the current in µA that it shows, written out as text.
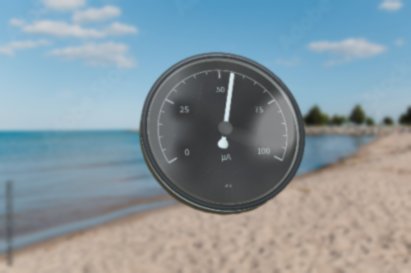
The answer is 55 µA
